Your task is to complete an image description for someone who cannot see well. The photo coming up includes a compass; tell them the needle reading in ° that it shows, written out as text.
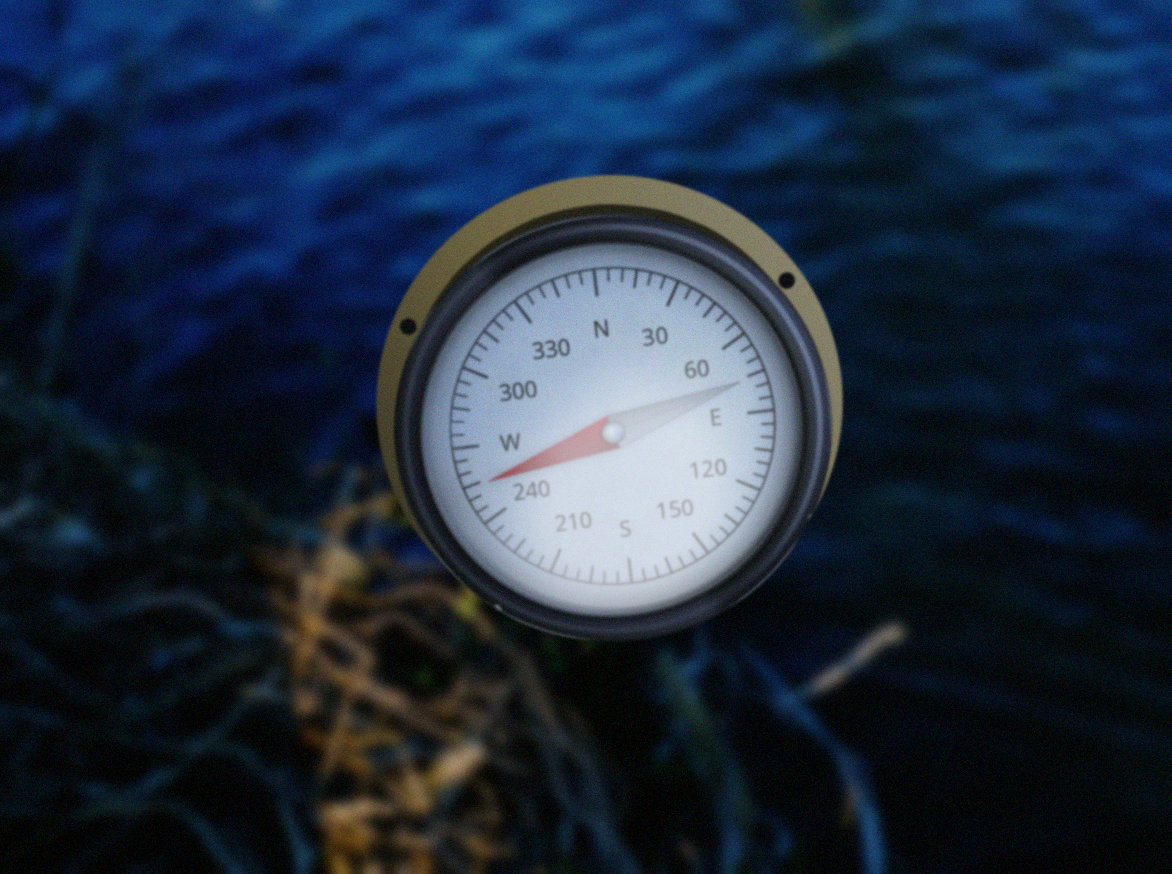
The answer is 255 °
